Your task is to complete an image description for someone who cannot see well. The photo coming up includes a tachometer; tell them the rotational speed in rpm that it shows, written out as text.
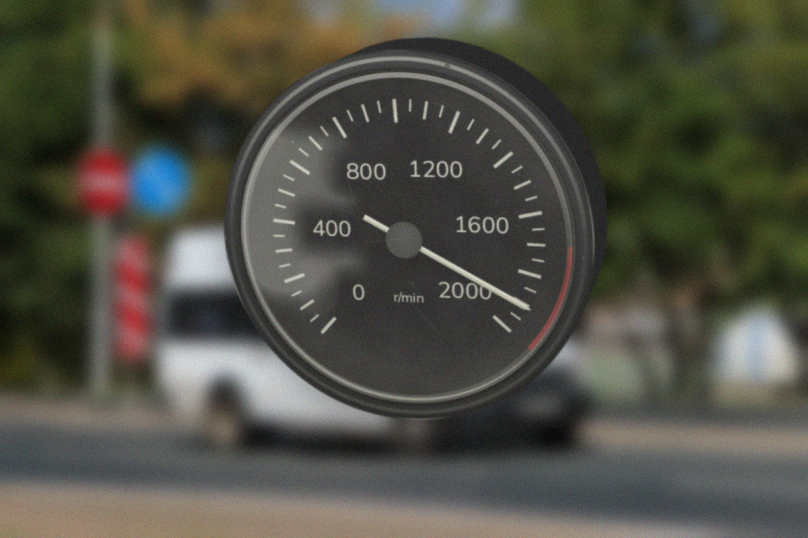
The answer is 1900 rpm
